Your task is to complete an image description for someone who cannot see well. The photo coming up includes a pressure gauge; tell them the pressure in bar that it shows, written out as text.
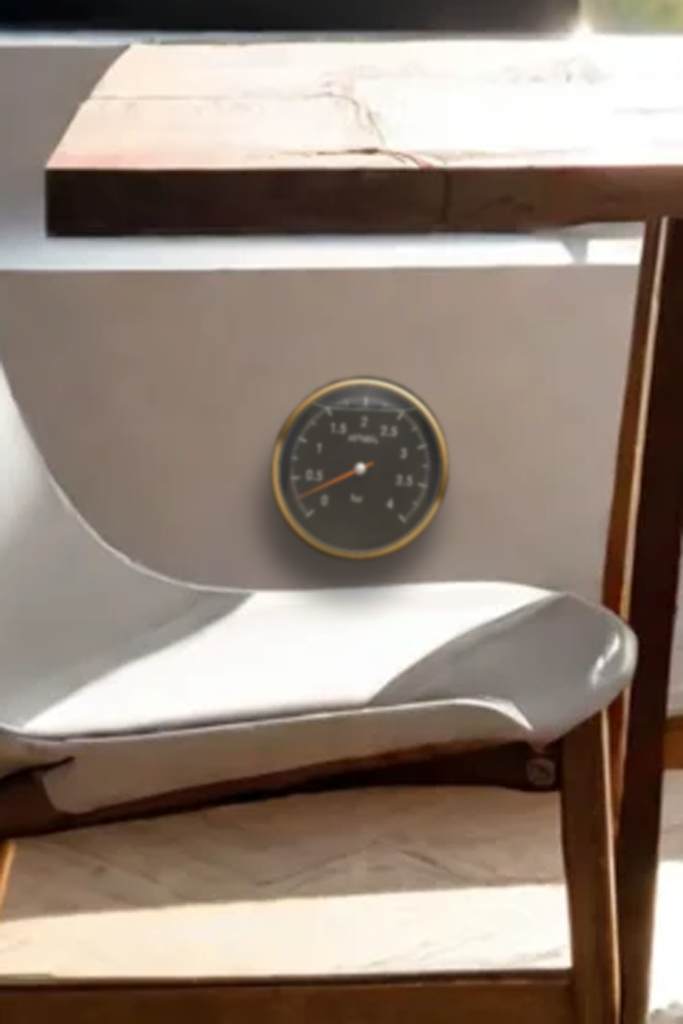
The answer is 0.25 bar
